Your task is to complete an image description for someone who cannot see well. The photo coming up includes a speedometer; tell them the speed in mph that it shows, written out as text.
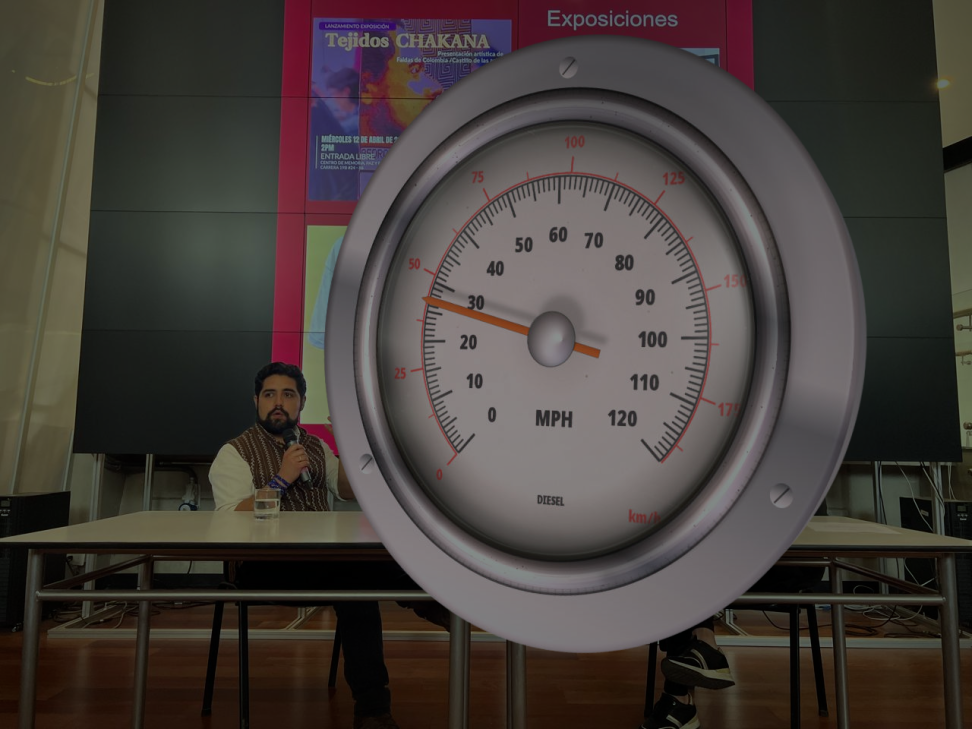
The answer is 27 mph
